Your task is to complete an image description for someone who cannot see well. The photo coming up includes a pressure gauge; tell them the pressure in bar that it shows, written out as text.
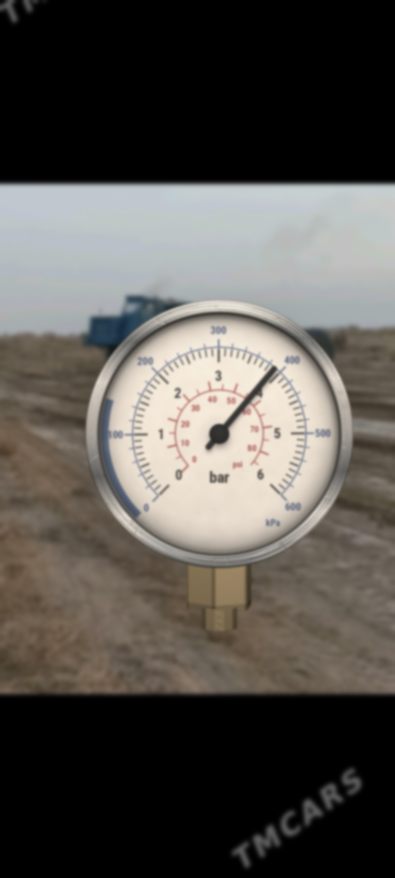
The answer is 3.9 bar
